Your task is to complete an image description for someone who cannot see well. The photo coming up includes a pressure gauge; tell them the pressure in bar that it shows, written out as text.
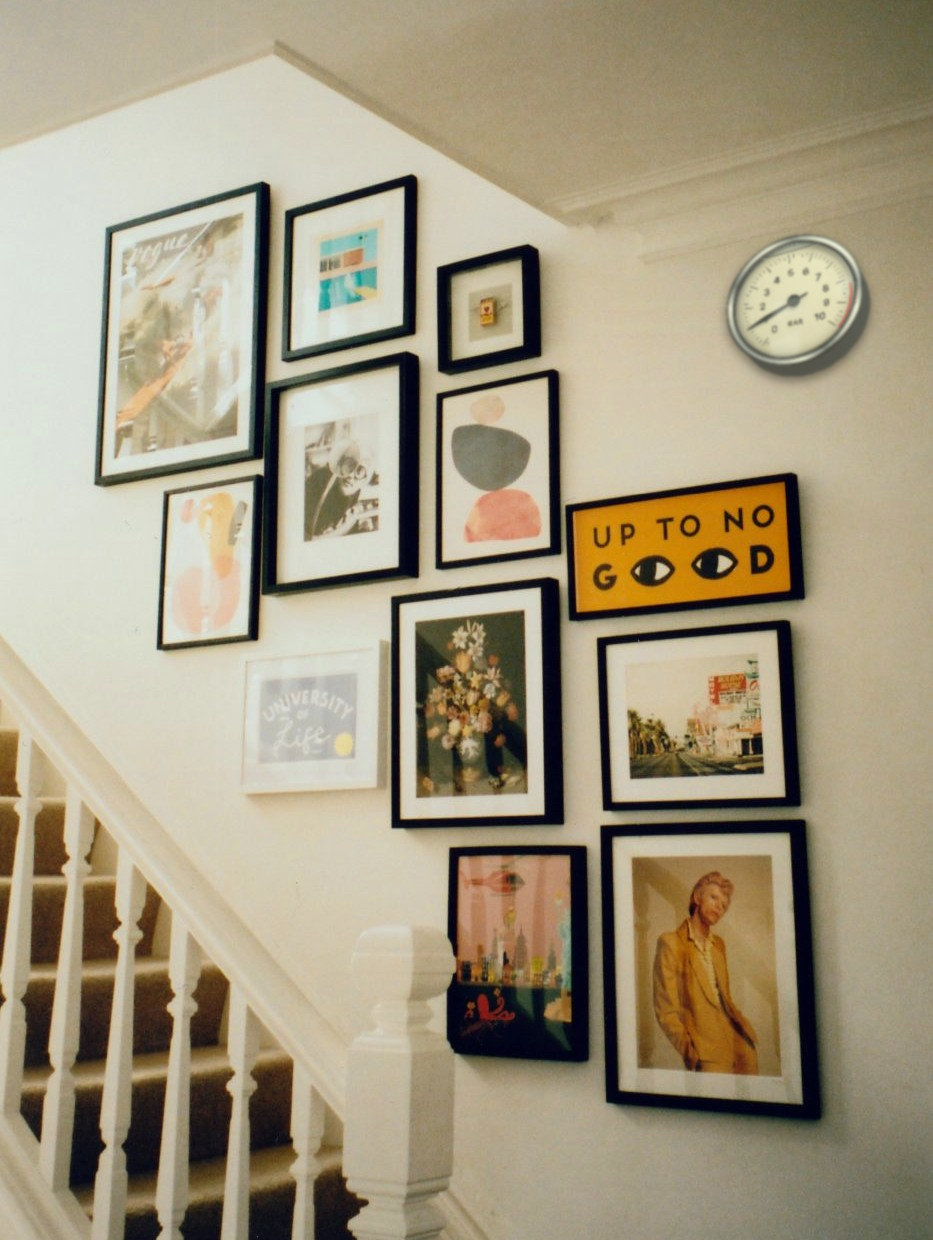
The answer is 1 bar
